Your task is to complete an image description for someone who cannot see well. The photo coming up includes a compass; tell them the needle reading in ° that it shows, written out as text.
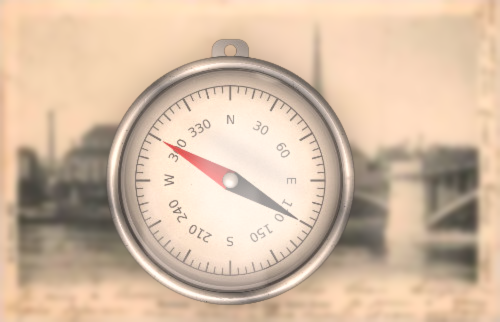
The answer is 300 °
